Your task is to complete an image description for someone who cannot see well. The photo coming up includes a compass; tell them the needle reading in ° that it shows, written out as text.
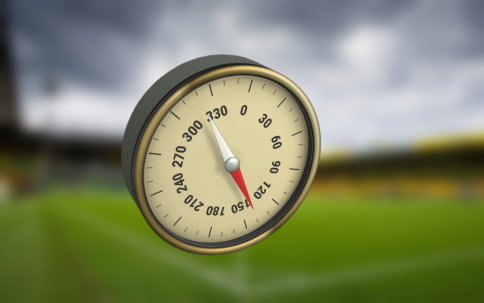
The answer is 140 °
